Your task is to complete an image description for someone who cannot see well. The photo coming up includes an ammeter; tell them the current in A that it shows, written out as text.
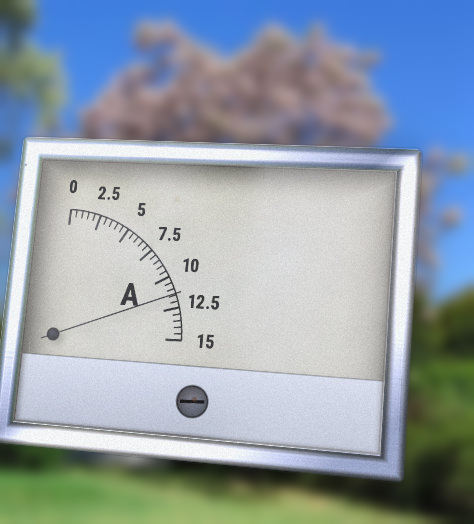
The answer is 11.5 A
